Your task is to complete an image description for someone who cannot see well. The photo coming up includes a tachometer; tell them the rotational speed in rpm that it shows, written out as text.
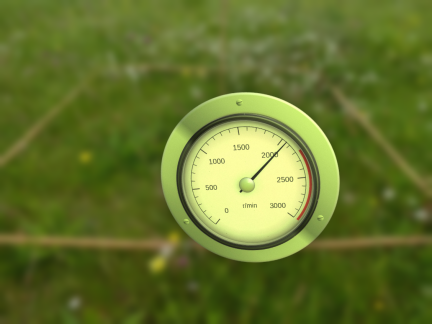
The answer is 2050 rpm
